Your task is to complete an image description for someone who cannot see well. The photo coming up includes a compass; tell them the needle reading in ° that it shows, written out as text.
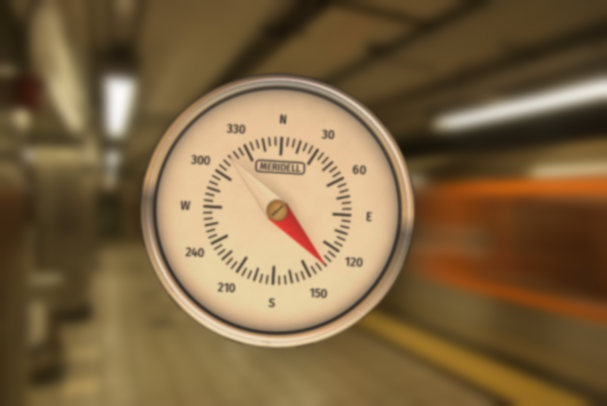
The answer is 135 °
